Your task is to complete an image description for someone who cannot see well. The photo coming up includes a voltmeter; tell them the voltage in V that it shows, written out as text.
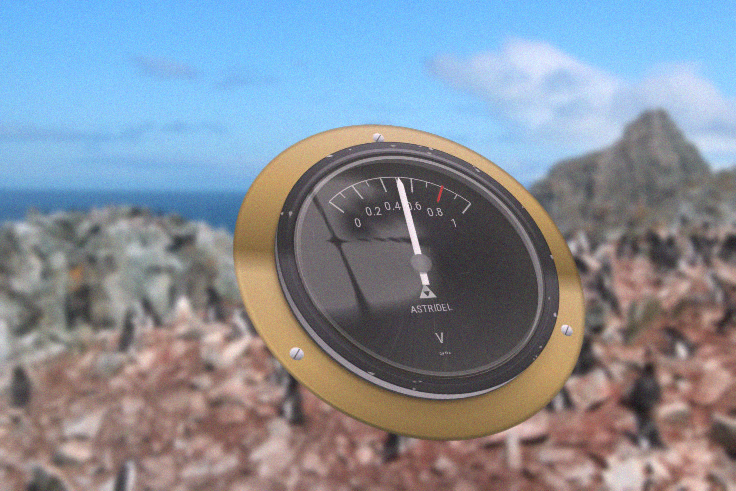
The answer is 0.5 V
